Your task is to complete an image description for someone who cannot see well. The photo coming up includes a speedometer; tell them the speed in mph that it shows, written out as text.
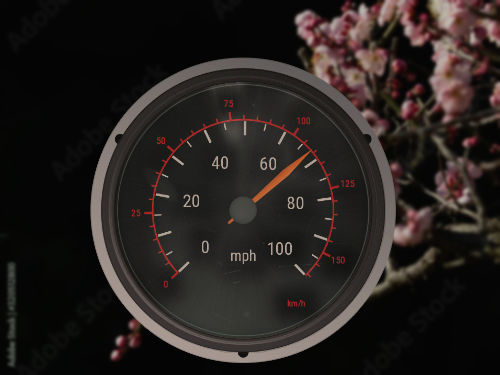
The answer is 67.5 mph
